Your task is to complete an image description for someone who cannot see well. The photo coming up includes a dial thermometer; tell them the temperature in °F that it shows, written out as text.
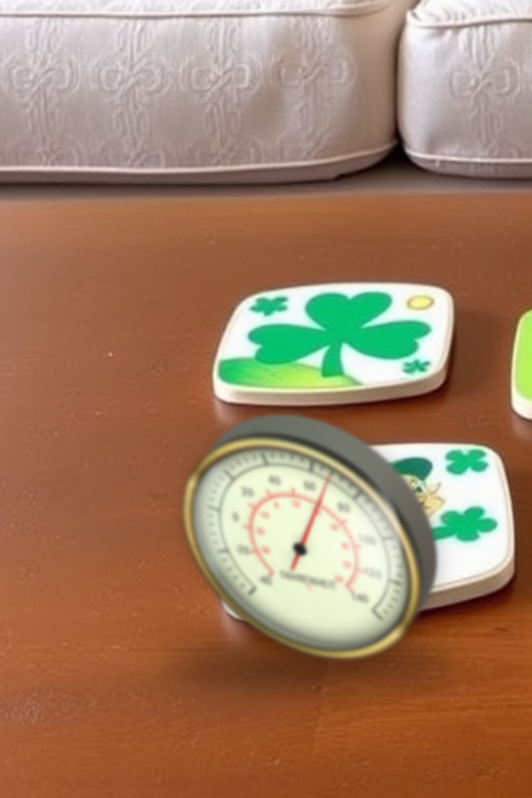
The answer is 68 °F
